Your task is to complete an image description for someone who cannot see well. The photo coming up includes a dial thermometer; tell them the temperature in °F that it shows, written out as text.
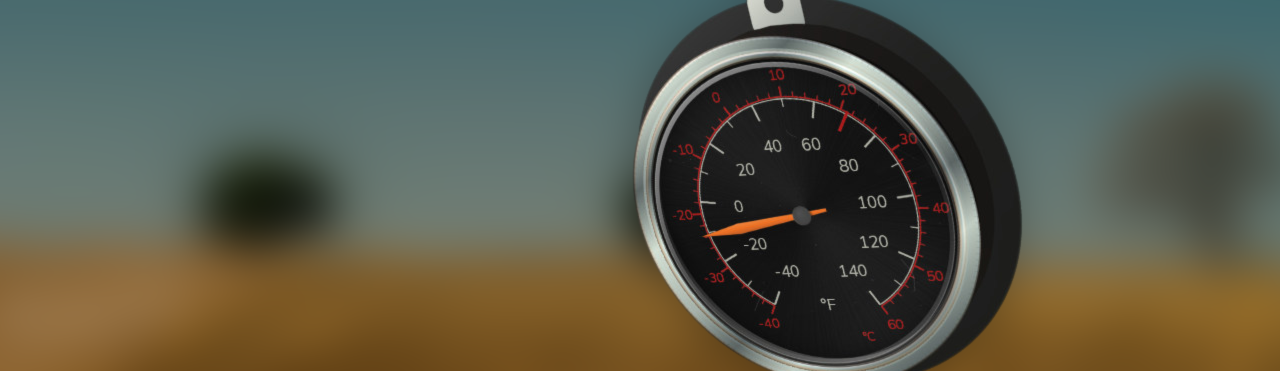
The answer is -10 °F
